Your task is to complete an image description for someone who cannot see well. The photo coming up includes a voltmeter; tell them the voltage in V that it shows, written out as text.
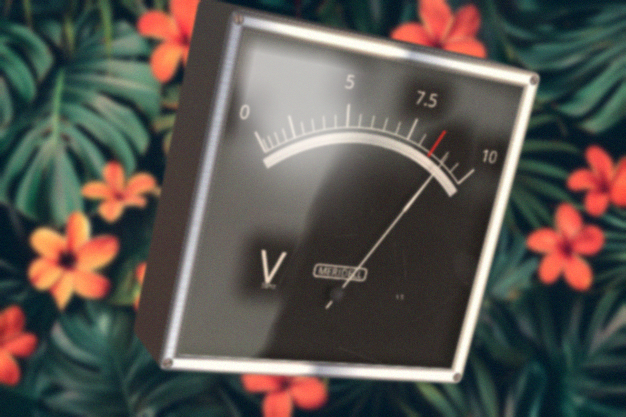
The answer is 9 V
